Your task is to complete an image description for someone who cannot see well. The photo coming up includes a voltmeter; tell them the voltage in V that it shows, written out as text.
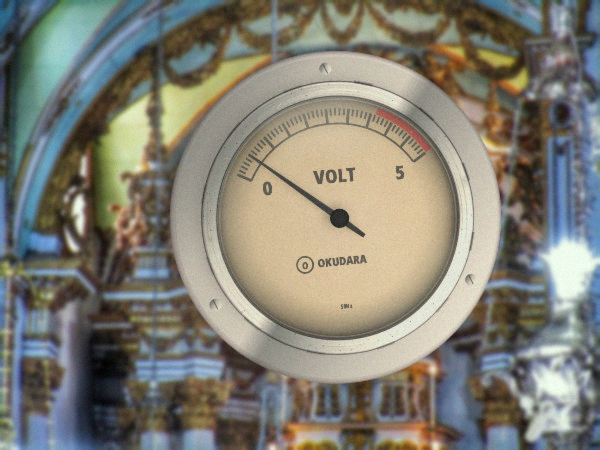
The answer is 0.5 V
